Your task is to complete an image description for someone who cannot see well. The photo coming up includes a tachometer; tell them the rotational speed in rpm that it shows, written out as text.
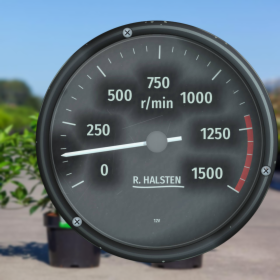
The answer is 125 rpm
